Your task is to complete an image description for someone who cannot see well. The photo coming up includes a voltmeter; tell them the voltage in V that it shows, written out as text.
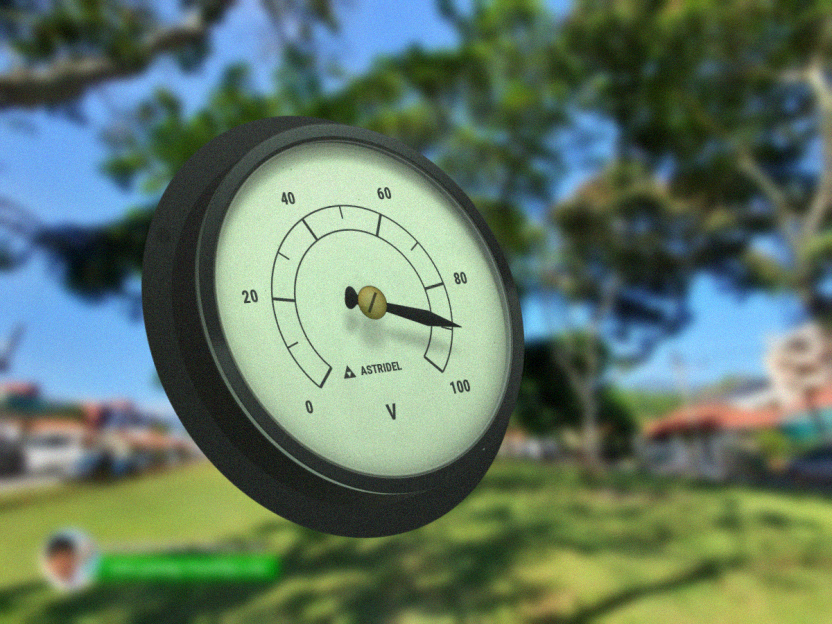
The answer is 90 V
